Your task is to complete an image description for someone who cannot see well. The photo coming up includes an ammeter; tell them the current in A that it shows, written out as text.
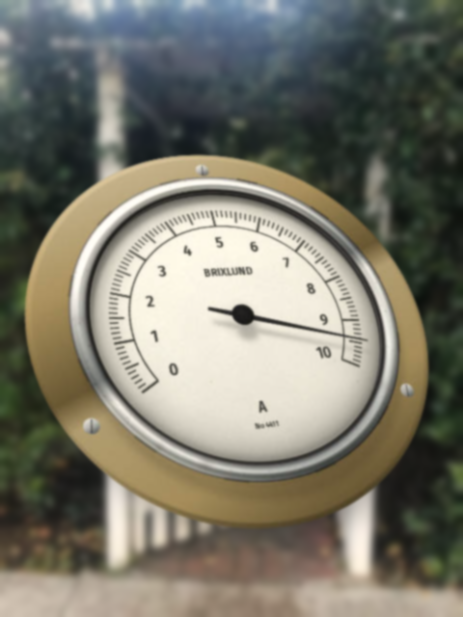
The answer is 9.5 A
